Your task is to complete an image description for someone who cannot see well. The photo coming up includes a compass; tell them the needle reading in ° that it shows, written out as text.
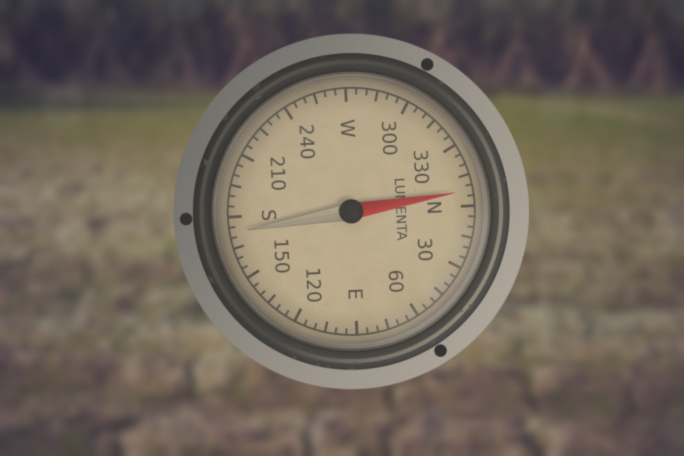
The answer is 352.5 °
